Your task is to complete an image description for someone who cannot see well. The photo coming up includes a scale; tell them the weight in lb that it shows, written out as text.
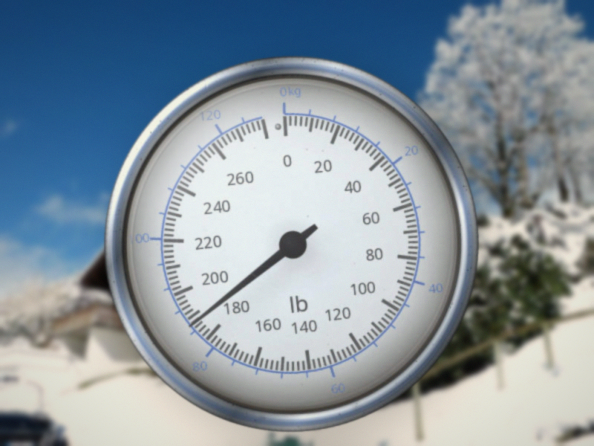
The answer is 188 lb
